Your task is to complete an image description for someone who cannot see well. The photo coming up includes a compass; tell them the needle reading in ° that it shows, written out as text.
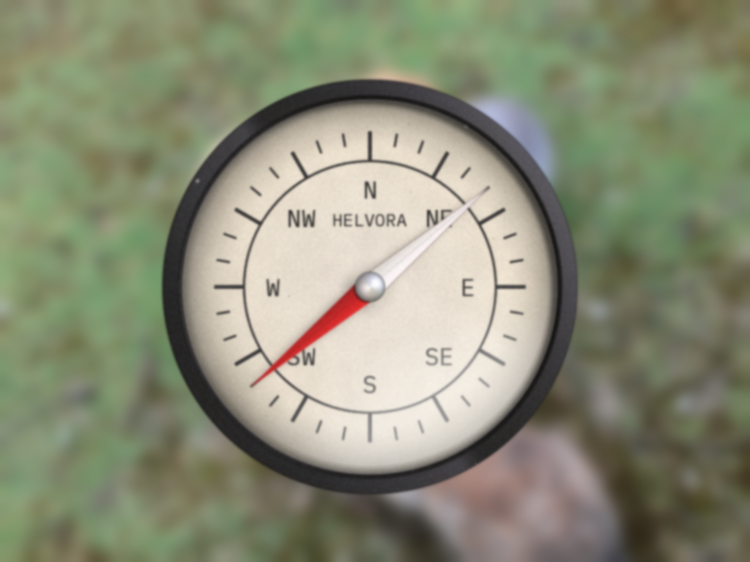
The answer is 230 °
